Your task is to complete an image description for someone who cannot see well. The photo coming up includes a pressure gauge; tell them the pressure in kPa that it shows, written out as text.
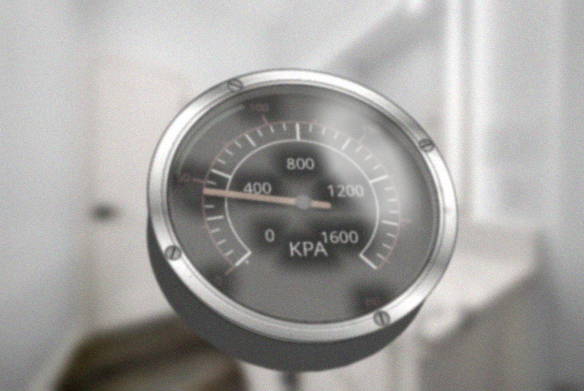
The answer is 300 kPa
